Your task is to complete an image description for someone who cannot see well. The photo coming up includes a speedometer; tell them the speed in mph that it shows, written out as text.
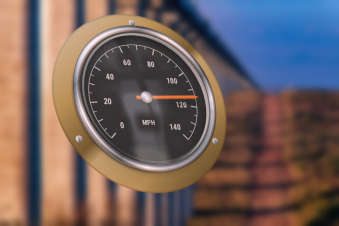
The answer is 115 mph
